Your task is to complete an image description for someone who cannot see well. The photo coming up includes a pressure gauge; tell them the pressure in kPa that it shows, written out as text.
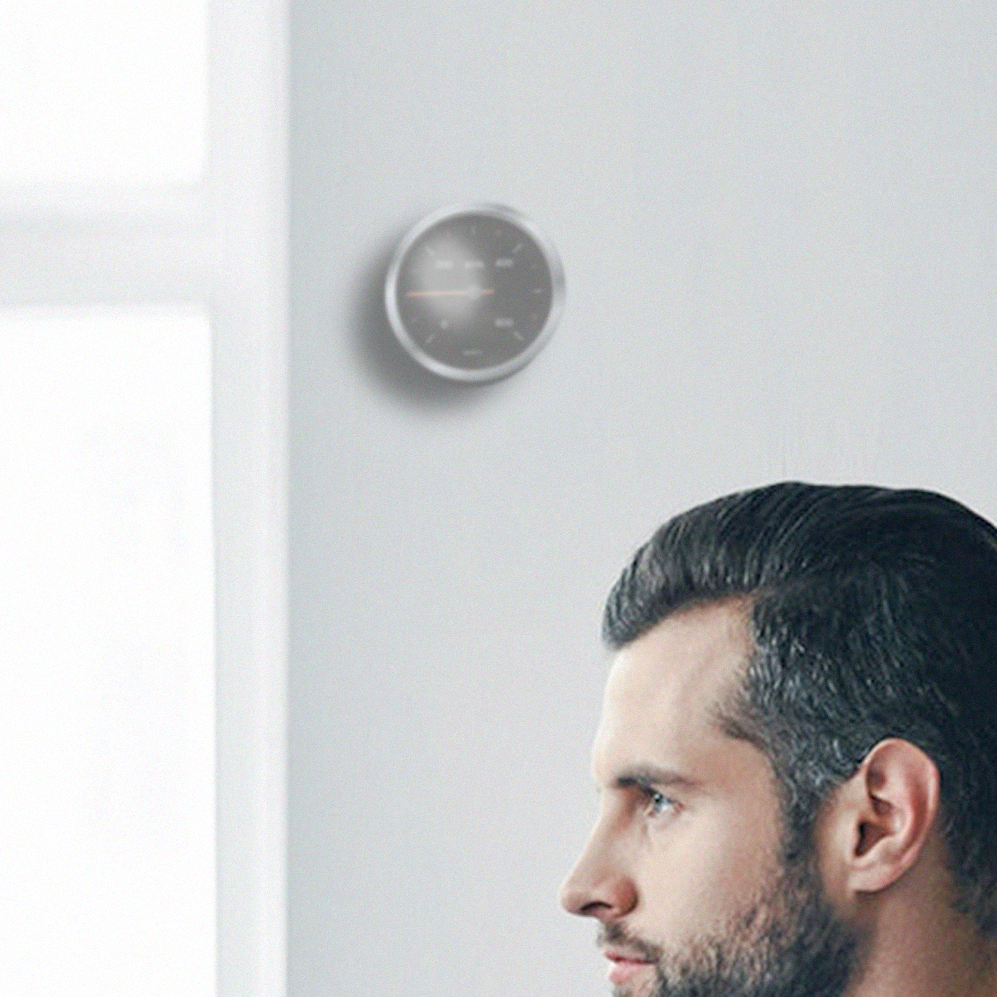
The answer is 100 kPa
